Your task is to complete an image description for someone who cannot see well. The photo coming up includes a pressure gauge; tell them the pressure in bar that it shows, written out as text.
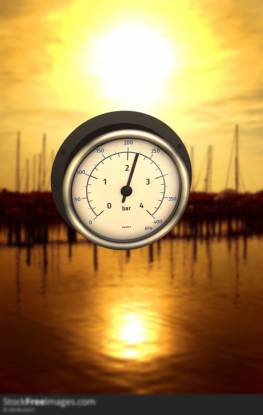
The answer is 2.2 bar
